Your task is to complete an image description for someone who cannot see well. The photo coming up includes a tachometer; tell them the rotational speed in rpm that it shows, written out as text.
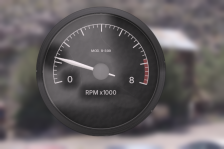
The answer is 1200 rpm
